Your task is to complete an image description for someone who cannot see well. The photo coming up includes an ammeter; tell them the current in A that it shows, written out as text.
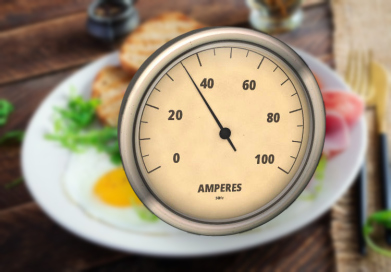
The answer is 35 A
